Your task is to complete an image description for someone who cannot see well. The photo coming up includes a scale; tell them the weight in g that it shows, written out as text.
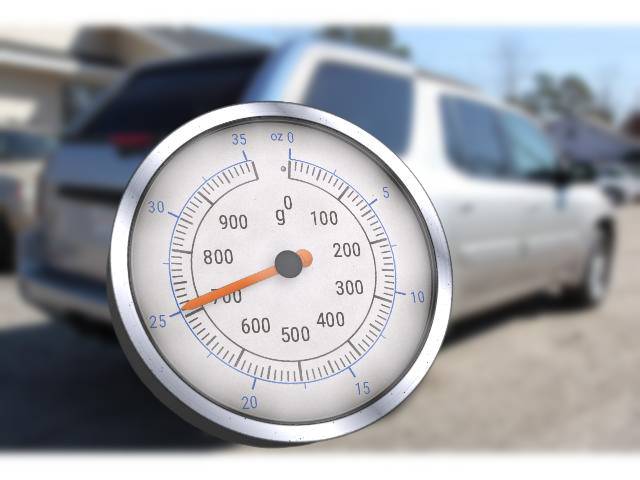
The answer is 710 g
